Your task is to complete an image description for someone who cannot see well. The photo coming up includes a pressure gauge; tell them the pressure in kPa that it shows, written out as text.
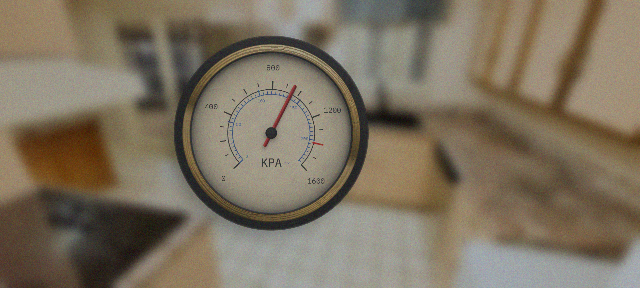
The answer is 950 kPa
